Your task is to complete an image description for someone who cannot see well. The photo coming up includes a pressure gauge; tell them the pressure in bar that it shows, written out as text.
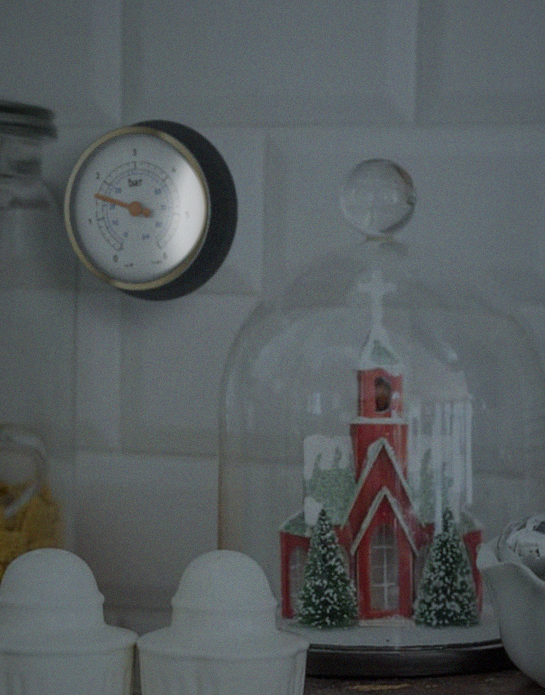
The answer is 1.6 bar
